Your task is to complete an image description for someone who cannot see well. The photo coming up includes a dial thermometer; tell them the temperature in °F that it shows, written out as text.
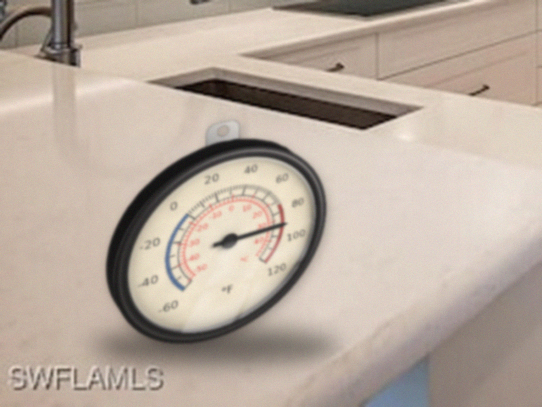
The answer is 90 °F
